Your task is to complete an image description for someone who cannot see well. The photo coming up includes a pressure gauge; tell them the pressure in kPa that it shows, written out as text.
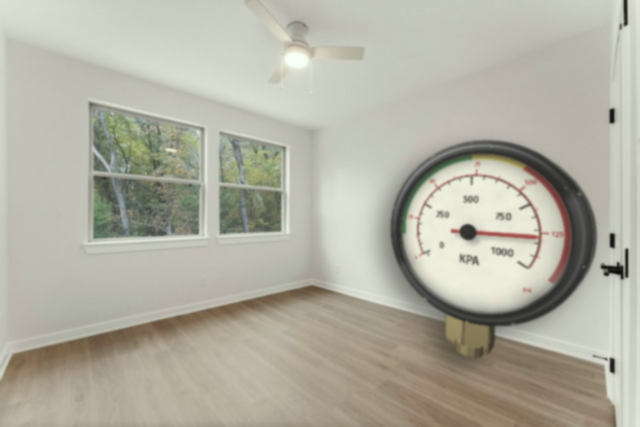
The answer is 875 kPa
